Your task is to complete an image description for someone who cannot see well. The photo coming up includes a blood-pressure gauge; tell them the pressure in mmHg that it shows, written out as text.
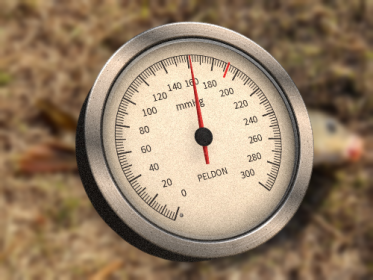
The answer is 160 mmHg
